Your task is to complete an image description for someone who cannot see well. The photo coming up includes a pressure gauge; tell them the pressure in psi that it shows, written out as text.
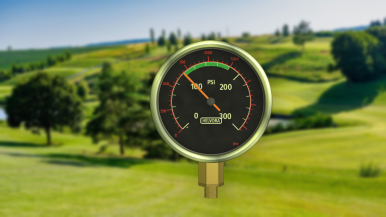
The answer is 100 psi
